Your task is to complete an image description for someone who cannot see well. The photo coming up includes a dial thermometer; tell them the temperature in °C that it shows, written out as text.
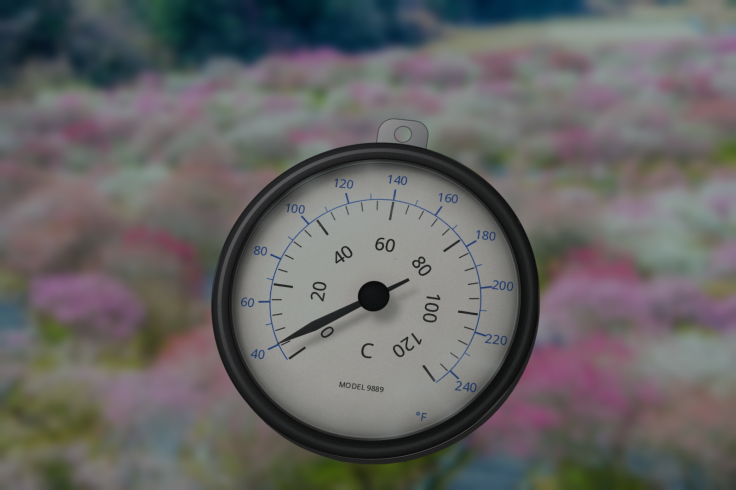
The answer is 4 °C
